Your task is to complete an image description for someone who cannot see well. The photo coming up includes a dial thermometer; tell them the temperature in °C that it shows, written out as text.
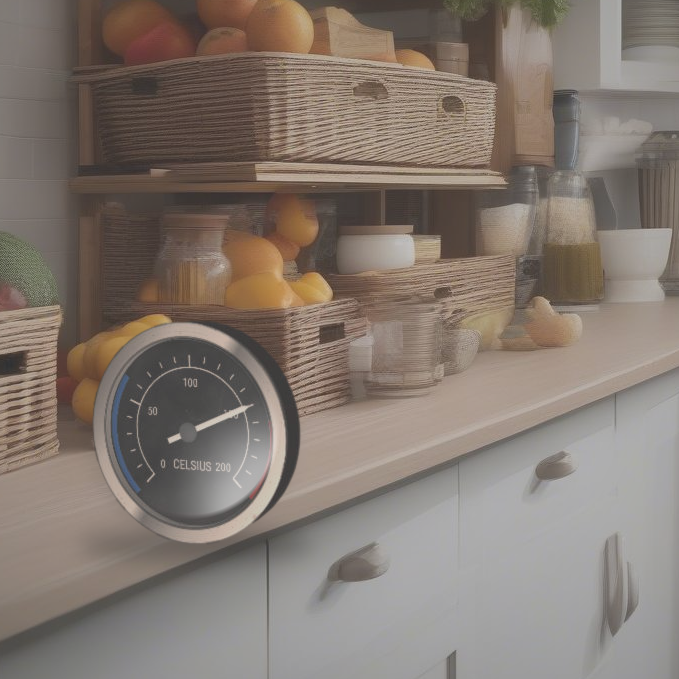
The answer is 150 °C
